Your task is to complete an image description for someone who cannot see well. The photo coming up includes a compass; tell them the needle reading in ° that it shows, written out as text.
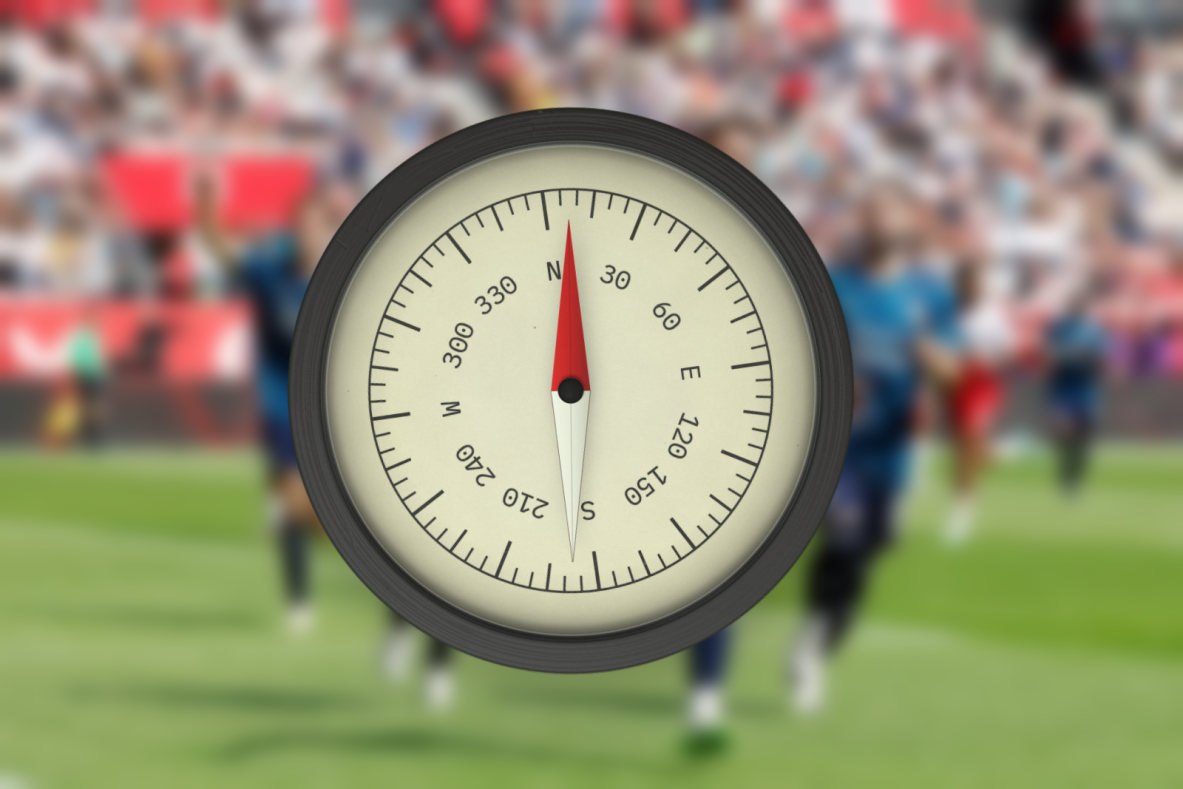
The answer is 7.5 °
